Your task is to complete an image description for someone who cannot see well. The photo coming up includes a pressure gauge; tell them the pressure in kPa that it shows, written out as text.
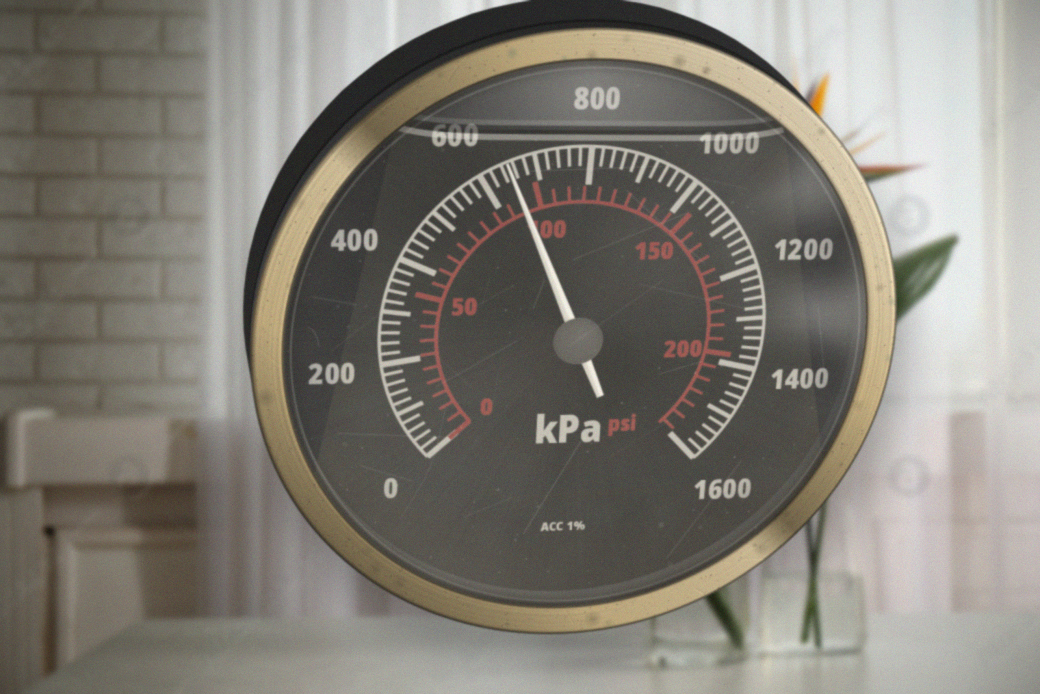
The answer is 650 kPa
